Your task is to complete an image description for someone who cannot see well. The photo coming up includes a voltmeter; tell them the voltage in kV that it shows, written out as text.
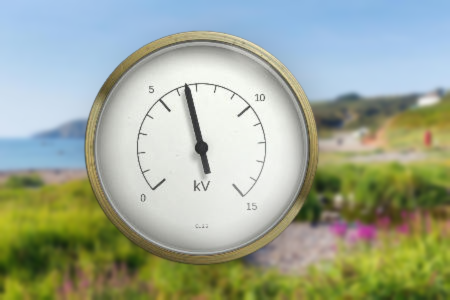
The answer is 6.5 kV
